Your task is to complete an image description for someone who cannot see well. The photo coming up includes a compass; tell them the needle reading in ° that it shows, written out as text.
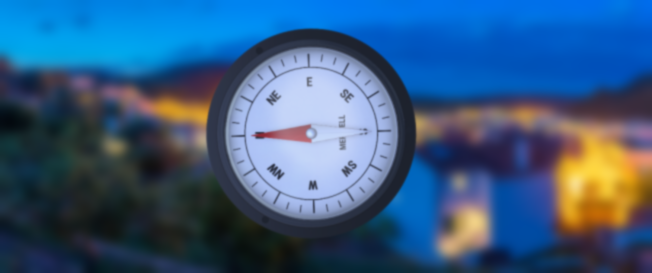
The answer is 0 °
